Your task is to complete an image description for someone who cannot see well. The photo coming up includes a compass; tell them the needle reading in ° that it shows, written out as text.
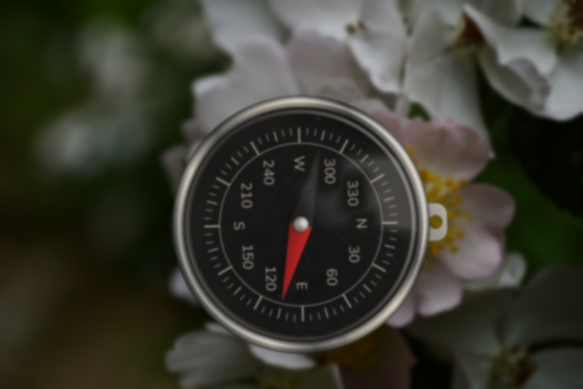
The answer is 105 °
